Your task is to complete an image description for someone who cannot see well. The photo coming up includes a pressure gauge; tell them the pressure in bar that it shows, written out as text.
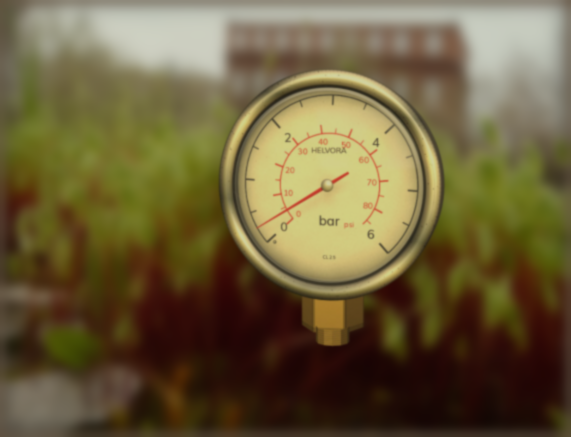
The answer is 0.25 bar
